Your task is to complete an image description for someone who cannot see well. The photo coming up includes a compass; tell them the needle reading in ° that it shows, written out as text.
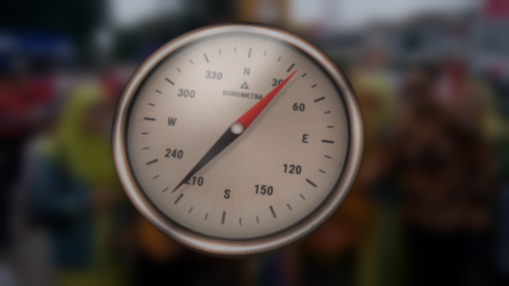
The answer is 35 °
